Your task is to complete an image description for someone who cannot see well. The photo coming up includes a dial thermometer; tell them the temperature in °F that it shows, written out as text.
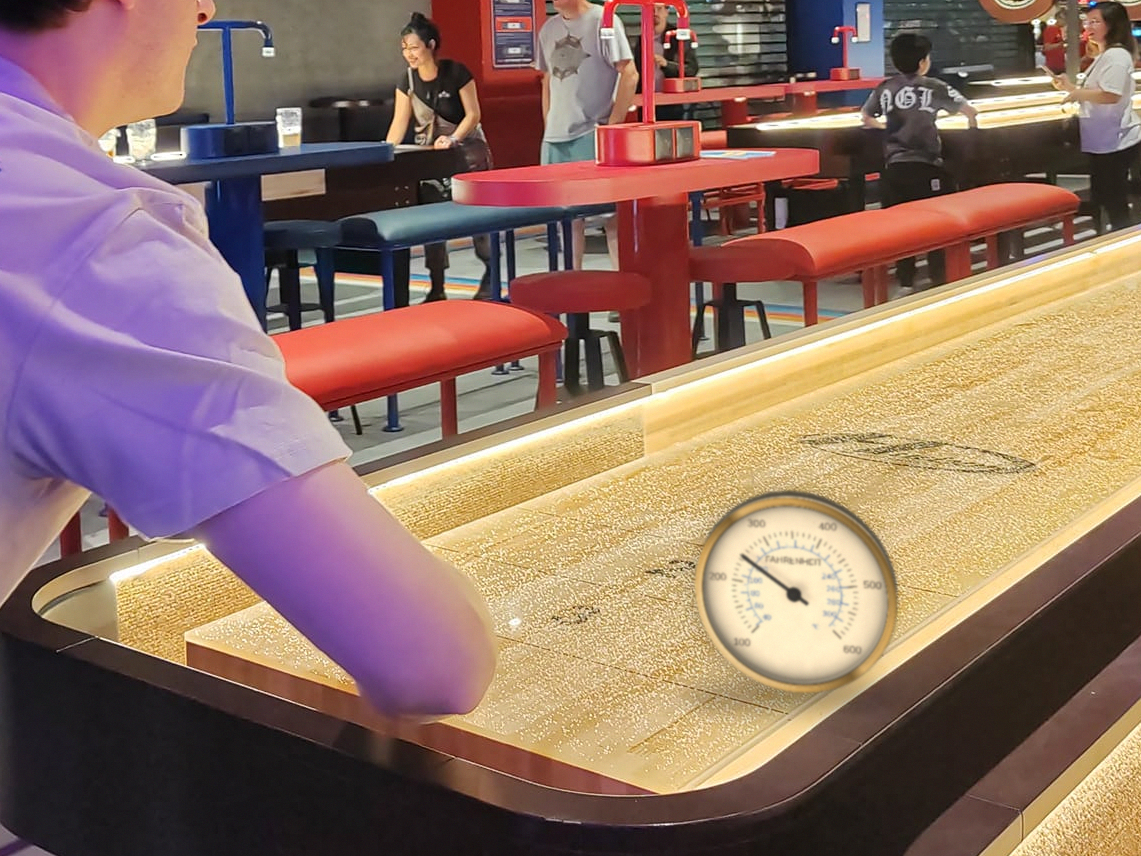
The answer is 250 °F
